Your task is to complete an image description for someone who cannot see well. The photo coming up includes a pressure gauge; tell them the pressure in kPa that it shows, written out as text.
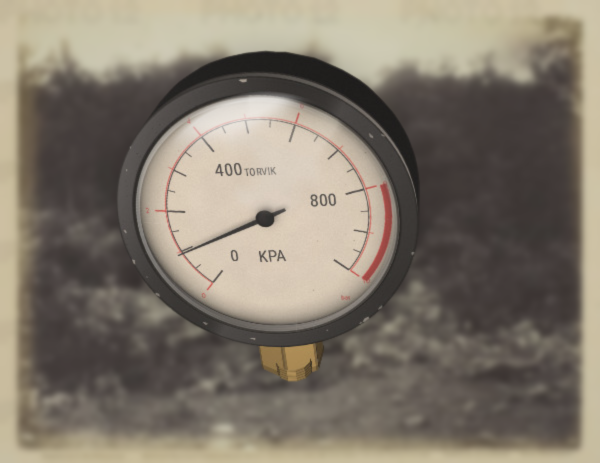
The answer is 100 kPa
